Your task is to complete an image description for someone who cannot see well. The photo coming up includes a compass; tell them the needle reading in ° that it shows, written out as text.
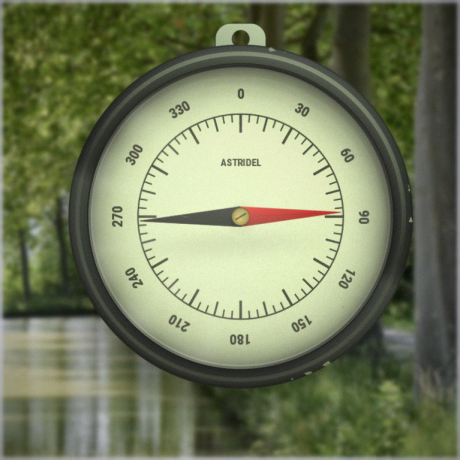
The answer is 87.5 °
